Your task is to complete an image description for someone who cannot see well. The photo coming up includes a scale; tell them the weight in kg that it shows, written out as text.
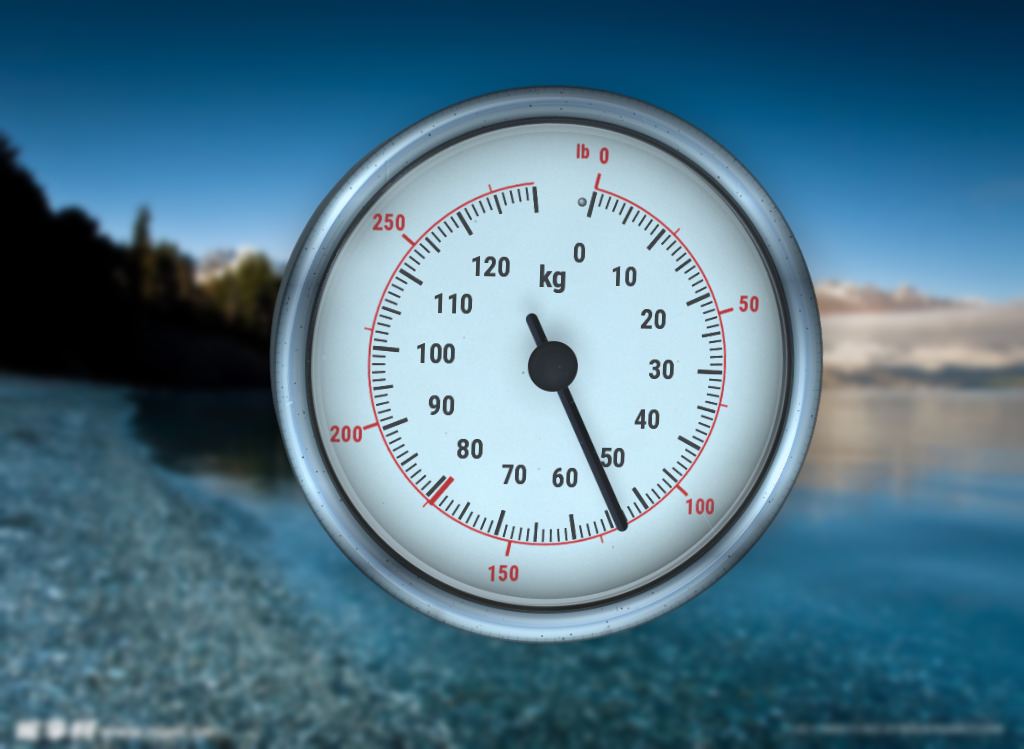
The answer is 54 kg
